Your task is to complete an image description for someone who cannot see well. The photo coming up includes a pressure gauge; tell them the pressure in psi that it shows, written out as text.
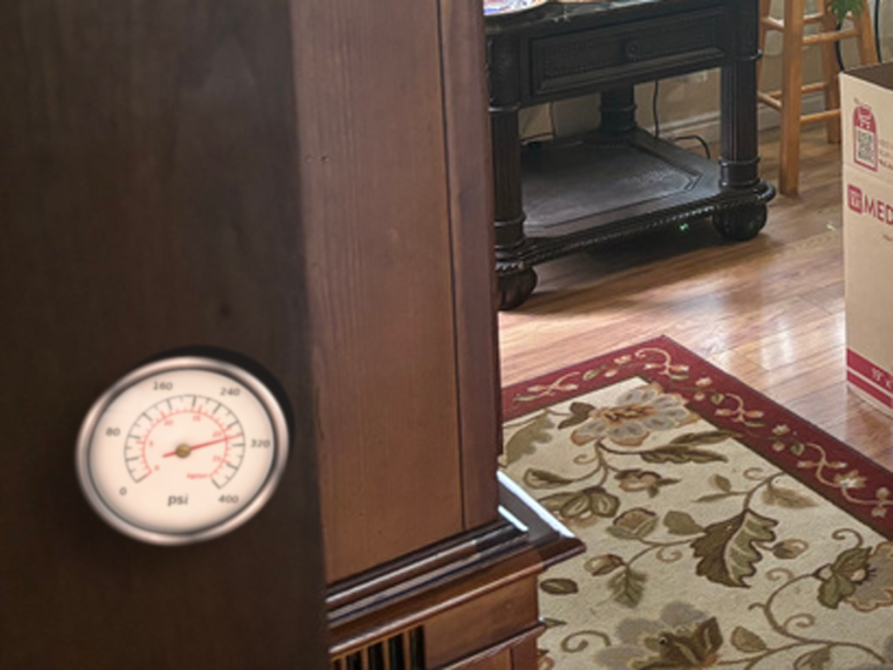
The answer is 300 psi
